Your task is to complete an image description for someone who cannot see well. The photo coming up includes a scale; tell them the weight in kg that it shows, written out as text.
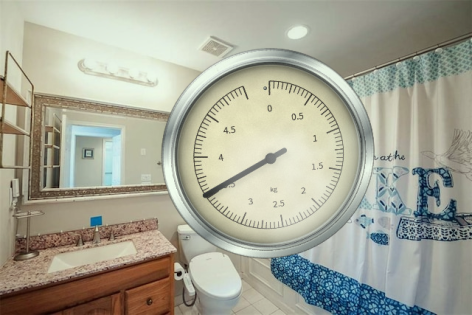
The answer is 3.55 kg
